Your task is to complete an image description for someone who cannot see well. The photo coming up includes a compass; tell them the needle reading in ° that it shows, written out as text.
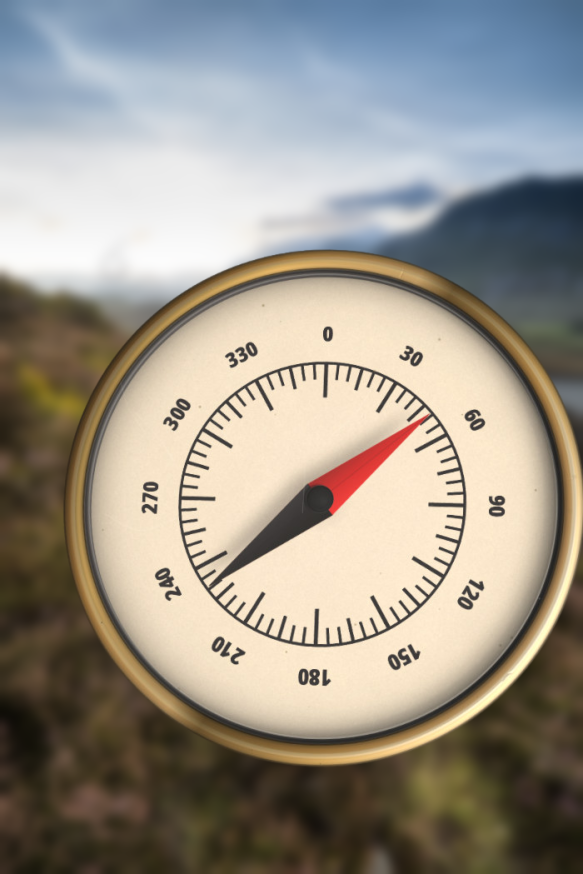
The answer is 50 °
